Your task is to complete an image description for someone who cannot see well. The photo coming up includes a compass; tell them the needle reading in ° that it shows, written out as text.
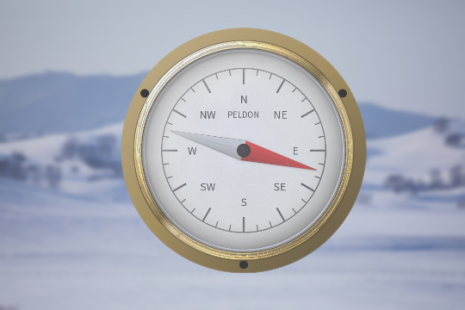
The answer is 105 °
